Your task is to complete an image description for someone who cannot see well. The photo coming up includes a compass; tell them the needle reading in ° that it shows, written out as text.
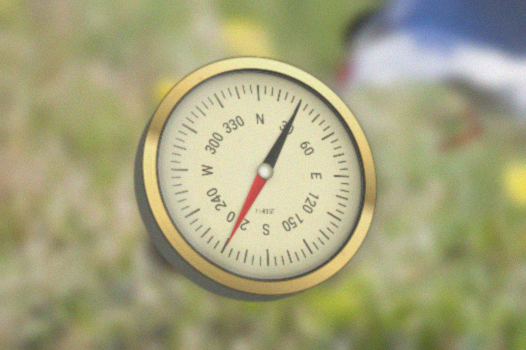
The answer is 210 °
